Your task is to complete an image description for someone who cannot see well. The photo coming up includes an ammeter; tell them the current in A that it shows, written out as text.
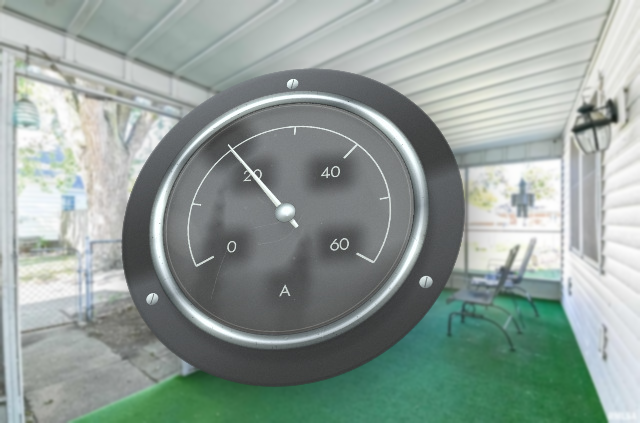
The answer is 20 A
